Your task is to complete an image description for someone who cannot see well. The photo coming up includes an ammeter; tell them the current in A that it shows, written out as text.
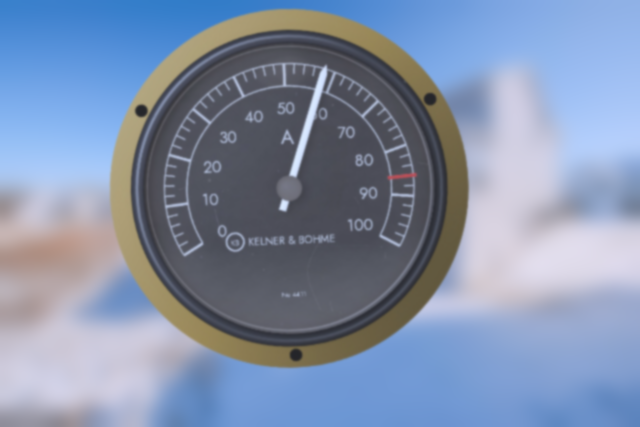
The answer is 58 A
